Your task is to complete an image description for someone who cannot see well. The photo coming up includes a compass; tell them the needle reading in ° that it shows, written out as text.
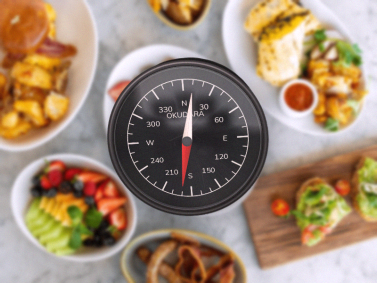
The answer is 190 °
